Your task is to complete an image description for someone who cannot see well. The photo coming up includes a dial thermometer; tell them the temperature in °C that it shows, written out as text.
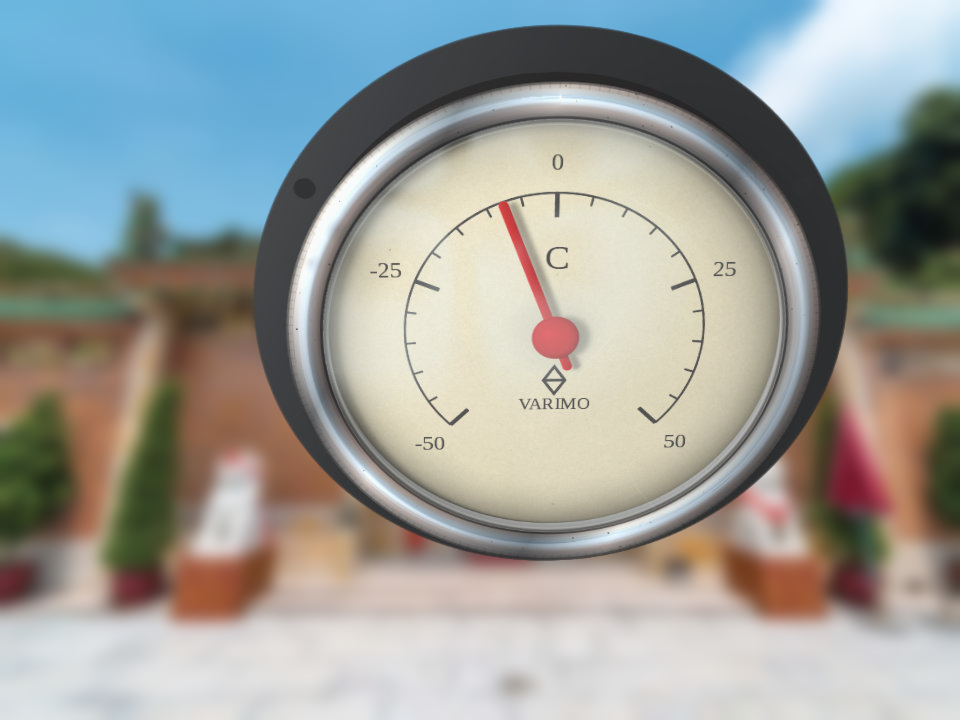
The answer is -7.5 °C
